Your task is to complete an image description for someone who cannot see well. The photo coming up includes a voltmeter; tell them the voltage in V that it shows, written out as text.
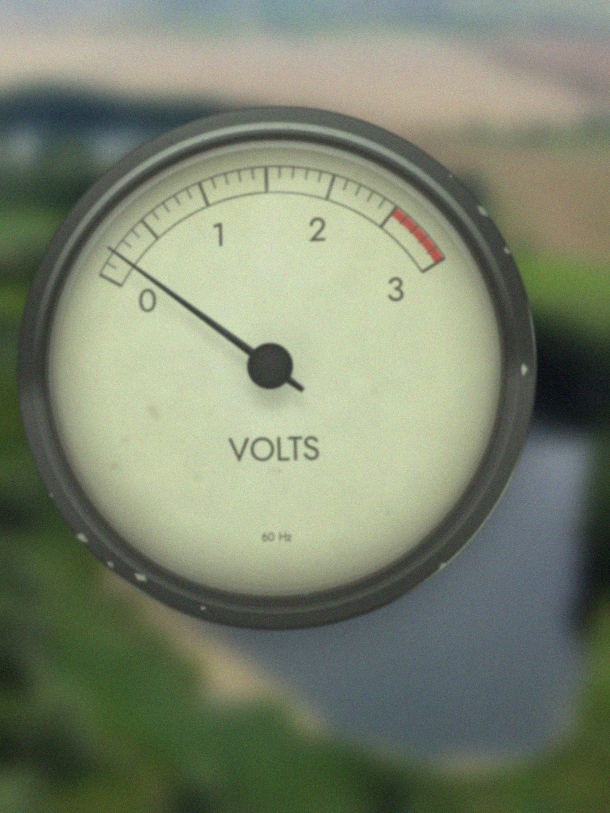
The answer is 0.2 V
